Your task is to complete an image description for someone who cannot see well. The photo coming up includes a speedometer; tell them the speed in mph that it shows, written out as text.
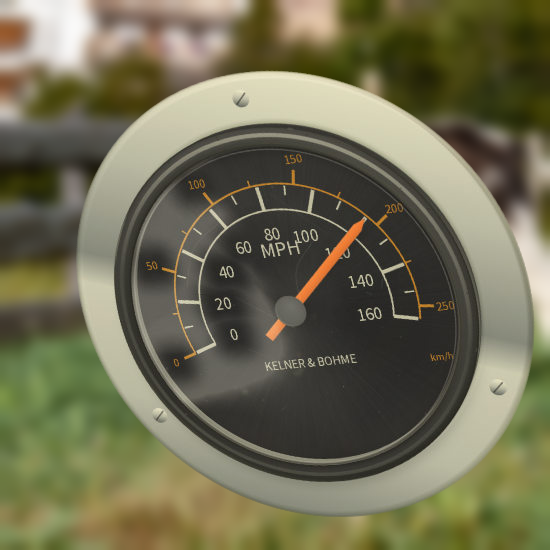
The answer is 120 mph
